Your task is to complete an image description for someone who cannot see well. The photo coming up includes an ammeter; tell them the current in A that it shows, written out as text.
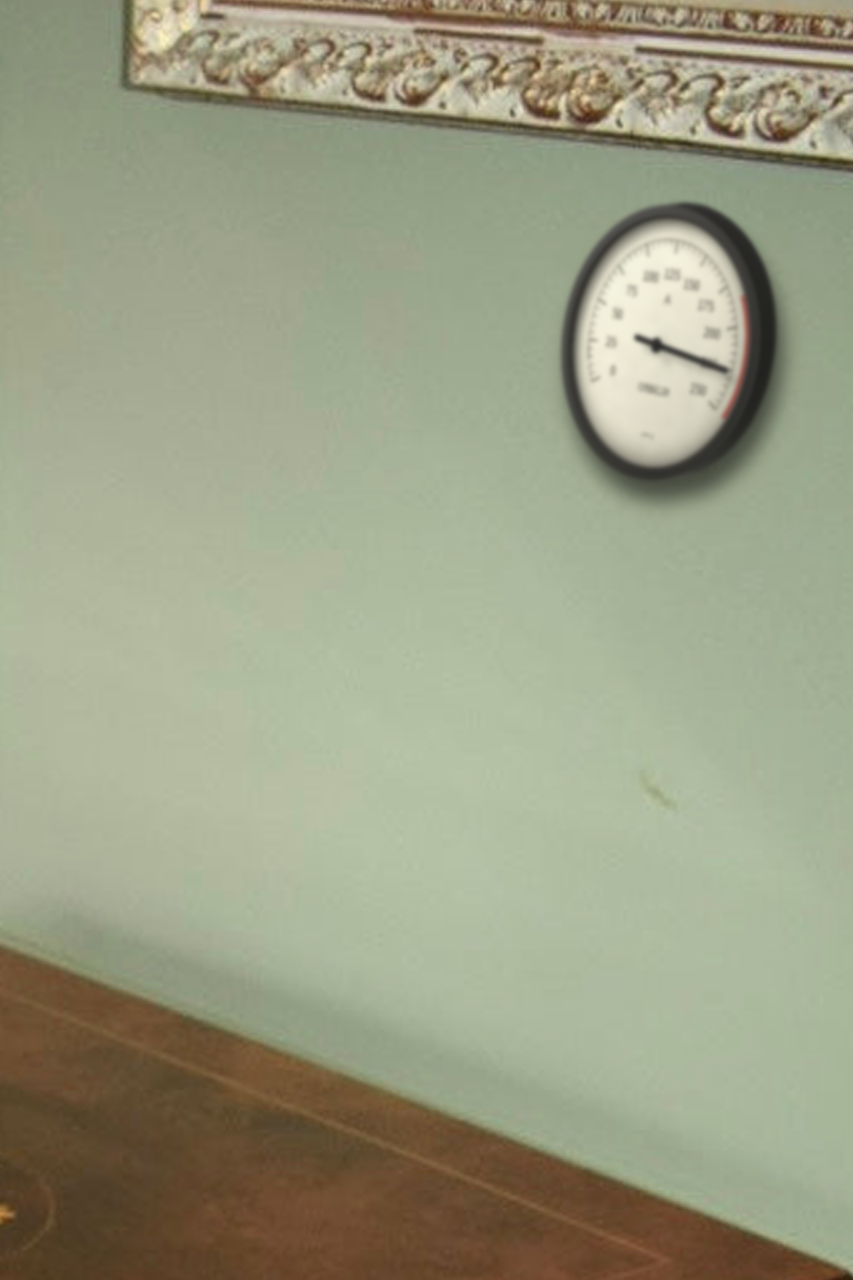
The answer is 225 A
